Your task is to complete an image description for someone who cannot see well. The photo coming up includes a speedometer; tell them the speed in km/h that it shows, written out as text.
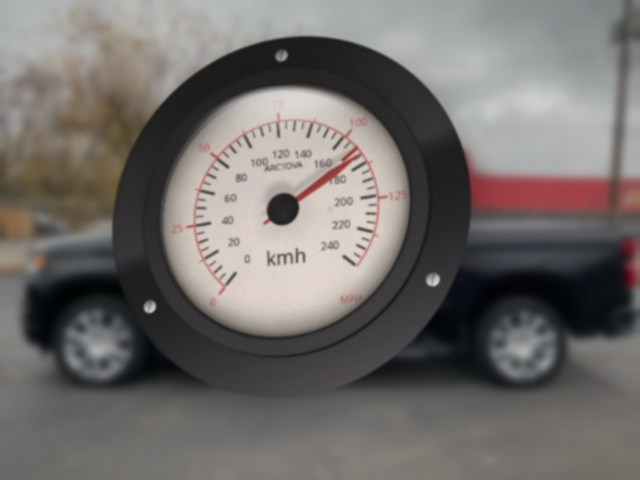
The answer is 175 km/h
